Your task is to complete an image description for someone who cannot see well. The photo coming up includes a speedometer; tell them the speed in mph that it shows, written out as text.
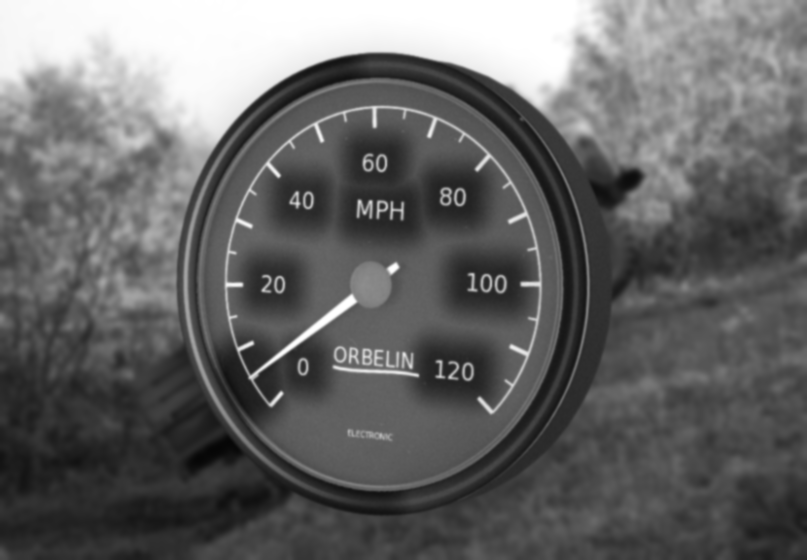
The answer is 5 mph
